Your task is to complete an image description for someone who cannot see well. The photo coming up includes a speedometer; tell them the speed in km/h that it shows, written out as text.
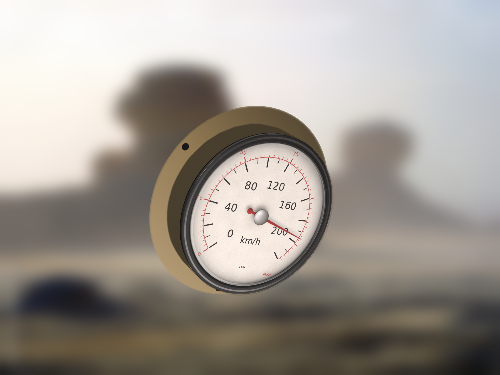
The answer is 195 km/h
